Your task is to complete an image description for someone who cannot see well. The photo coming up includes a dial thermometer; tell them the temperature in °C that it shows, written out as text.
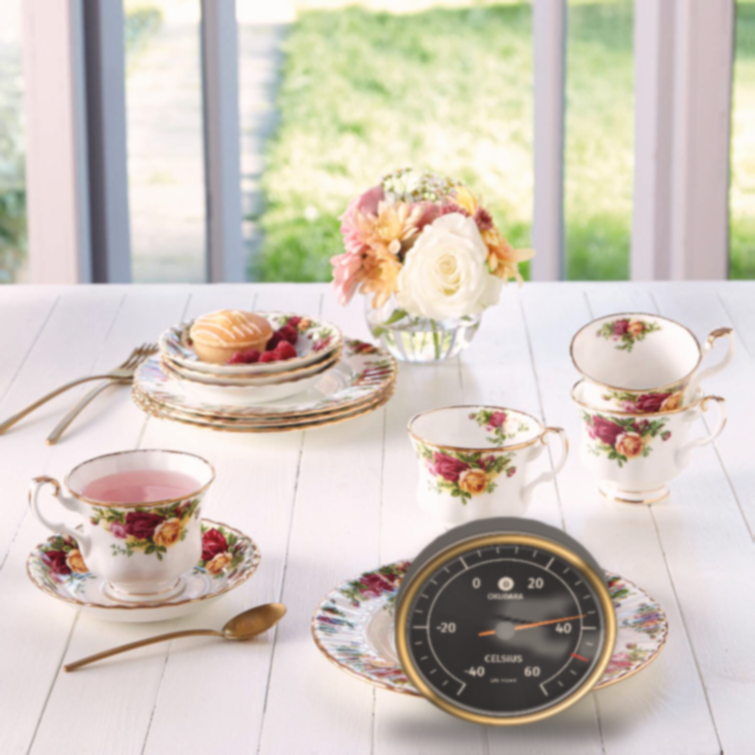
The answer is 36 °C
